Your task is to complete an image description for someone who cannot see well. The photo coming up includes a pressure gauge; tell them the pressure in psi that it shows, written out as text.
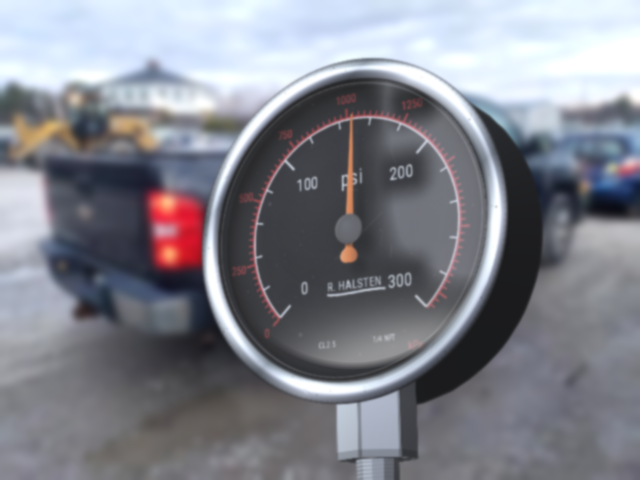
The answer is 150 psi
